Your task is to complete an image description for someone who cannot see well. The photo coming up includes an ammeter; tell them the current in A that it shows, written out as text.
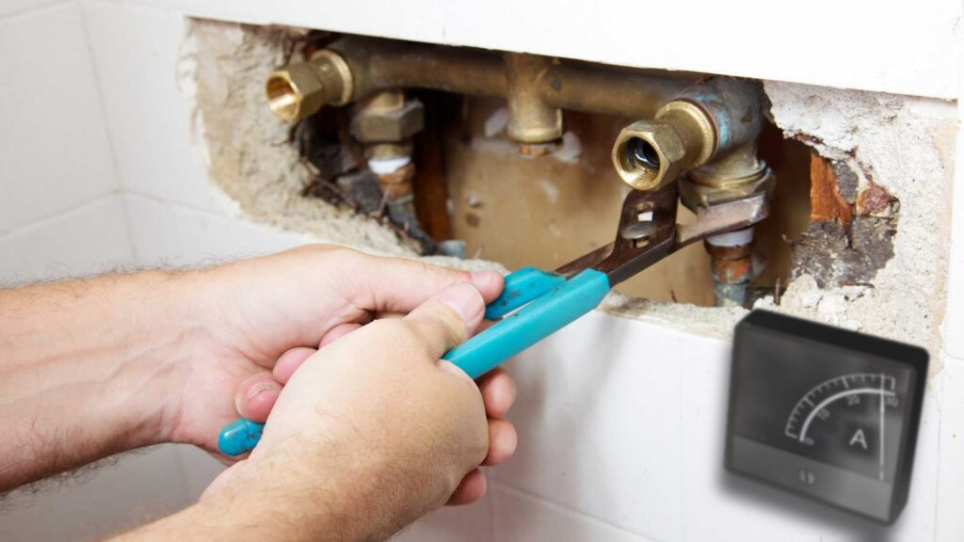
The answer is 28 A
